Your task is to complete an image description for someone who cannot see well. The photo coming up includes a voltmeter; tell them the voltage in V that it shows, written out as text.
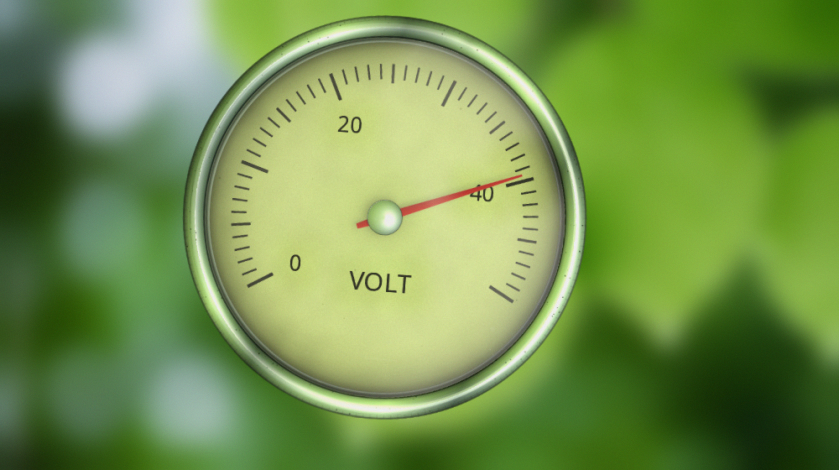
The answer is 39.5 V
